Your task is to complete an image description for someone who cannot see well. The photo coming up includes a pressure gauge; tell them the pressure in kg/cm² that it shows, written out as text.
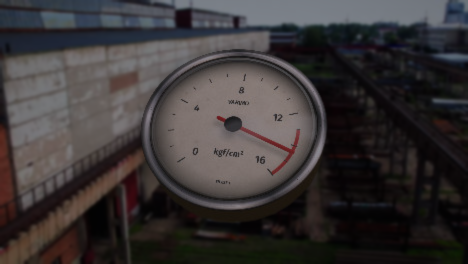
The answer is 14.5 kg/cm²
